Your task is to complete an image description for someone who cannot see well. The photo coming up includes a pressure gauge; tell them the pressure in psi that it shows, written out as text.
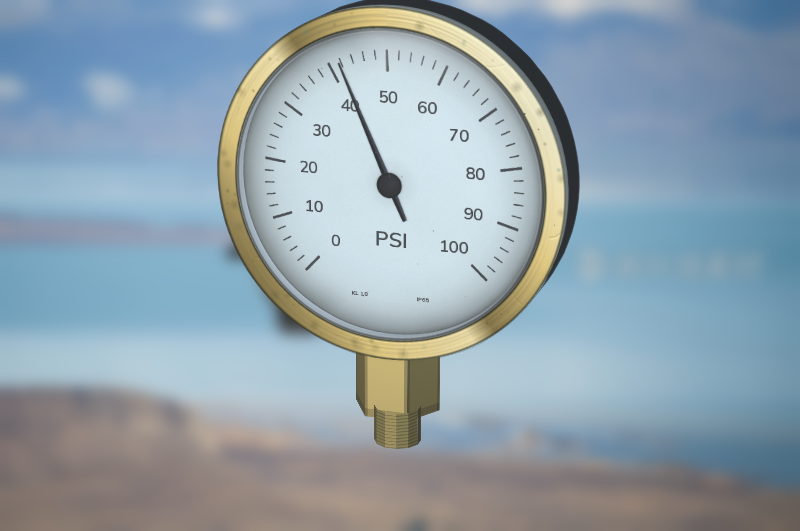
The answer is 42 psi
